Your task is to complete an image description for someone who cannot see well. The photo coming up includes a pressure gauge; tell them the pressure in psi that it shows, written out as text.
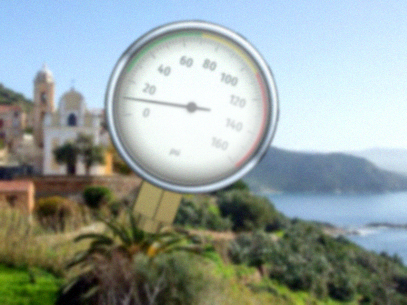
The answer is 10 psi
